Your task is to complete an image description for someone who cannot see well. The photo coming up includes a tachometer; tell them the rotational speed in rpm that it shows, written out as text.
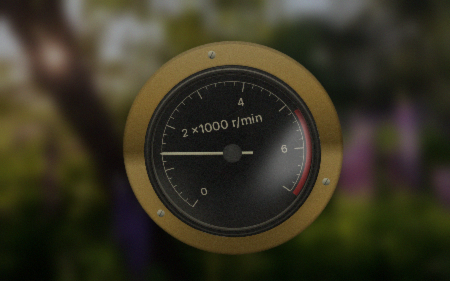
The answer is 1400 rpm
